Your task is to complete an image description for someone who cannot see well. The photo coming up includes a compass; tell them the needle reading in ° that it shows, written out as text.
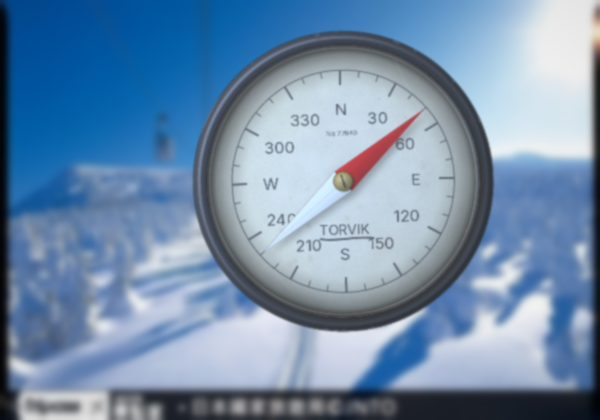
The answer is 50 °
